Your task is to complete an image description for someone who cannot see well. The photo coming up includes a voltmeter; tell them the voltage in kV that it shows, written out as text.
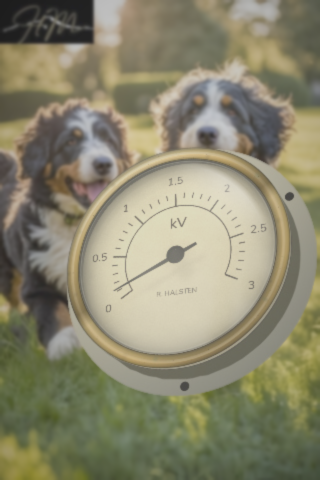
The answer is 0.1 kV
